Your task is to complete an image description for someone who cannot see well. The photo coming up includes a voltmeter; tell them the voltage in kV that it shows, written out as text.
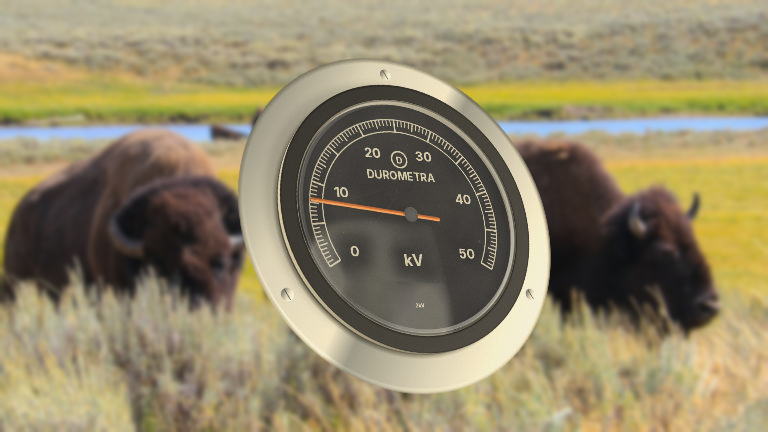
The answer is 7.5 kV
